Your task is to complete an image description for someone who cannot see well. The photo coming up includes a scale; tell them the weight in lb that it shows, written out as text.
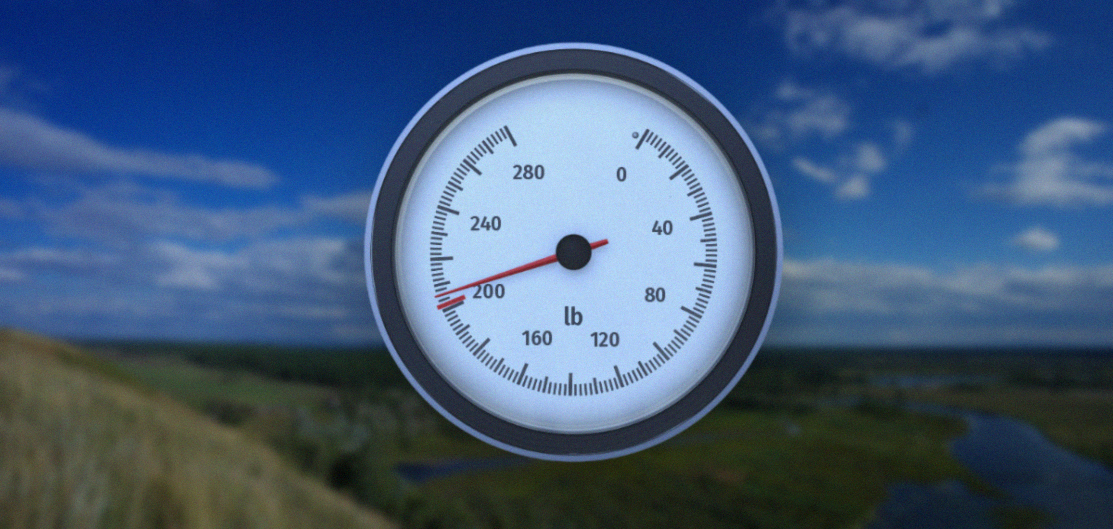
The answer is 206 lb
